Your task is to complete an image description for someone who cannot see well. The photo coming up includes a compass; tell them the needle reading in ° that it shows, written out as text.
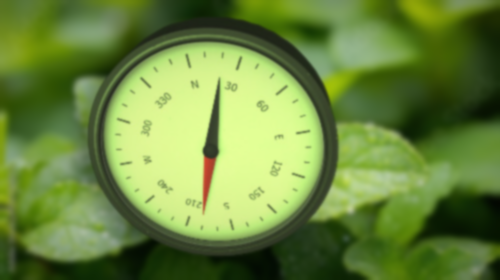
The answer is 200 °
